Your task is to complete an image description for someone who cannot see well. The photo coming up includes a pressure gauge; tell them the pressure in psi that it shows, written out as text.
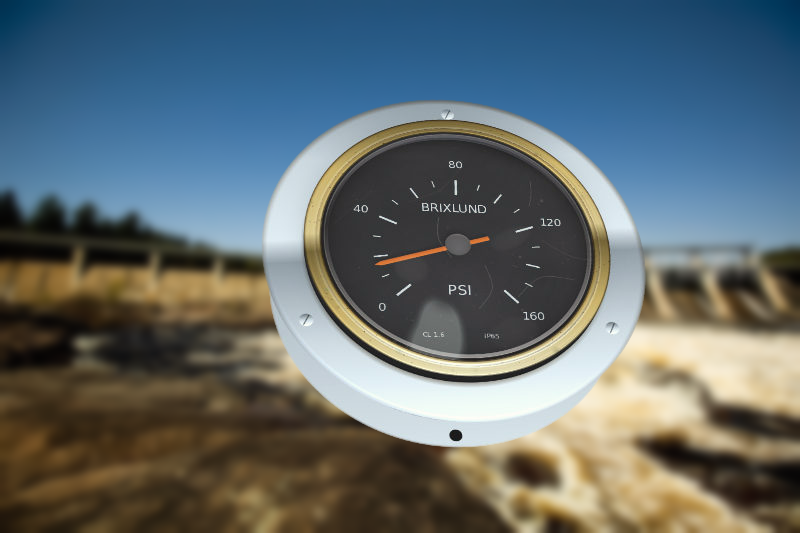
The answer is 15 psi
